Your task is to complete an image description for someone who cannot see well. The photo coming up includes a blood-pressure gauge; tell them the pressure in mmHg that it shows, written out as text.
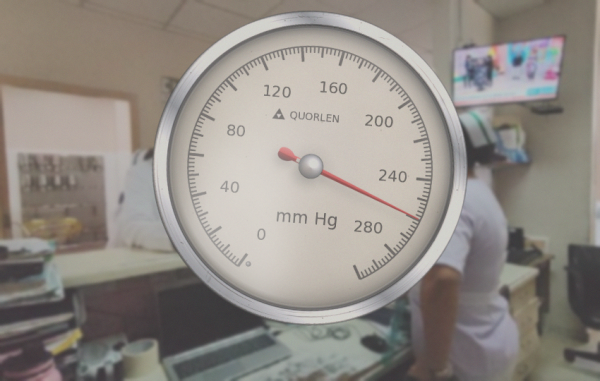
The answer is 260 mmHg
